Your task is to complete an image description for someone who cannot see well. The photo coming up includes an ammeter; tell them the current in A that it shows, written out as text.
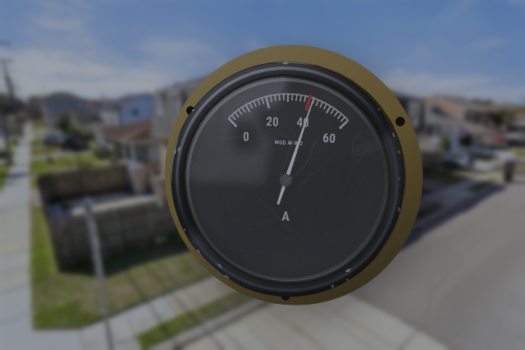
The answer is 42 A
